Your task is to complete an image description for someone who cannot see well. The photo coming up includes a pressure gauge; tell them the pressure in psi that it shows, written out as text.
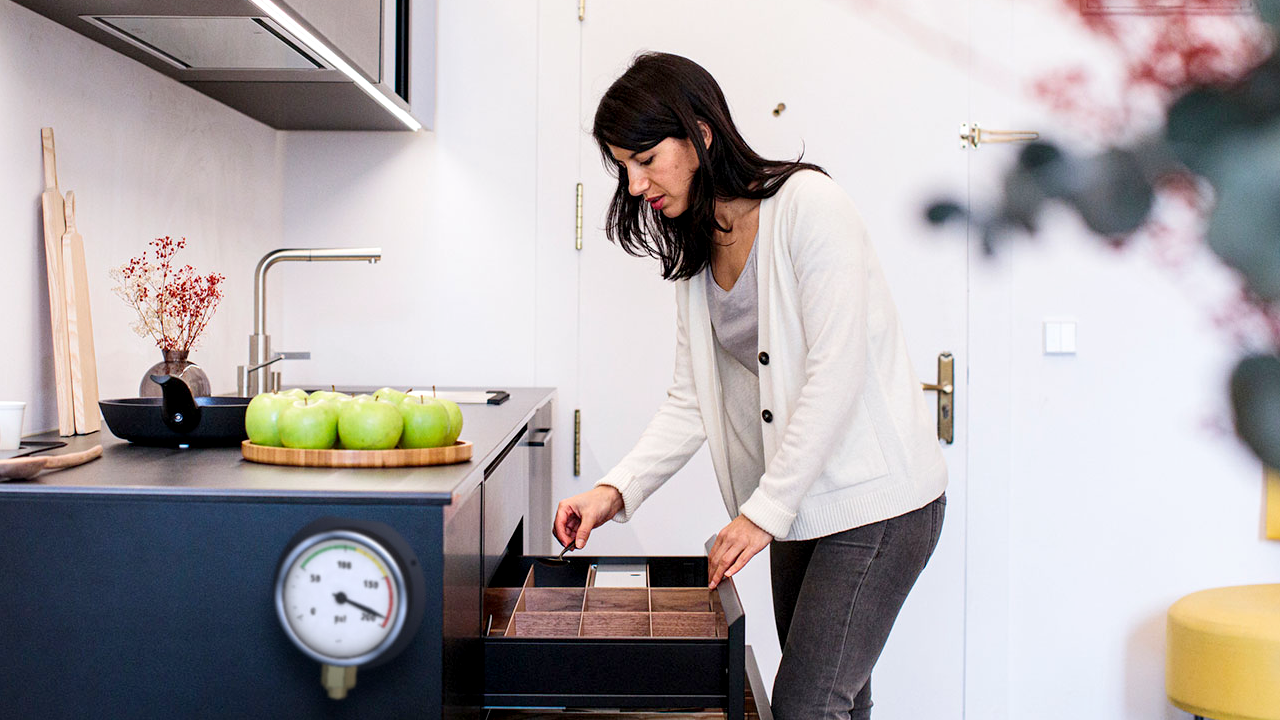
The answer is 190 psi
